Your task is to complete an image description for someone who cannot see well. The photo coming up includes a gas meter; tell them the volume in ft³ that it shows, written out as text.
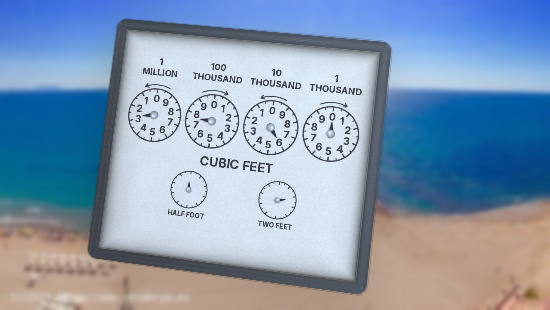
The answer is 276000 ft³
